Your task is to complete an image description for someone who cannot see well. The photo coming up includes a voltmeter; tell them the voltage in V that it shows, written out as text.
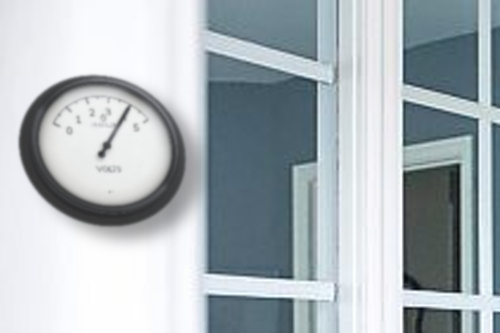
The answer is 4 V
